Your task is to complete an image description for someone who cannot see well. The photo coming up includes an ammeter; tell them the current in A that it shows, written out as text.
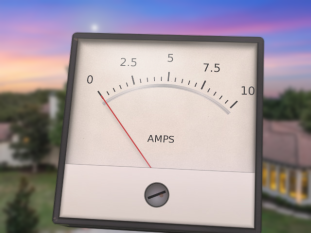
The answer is 0 A
